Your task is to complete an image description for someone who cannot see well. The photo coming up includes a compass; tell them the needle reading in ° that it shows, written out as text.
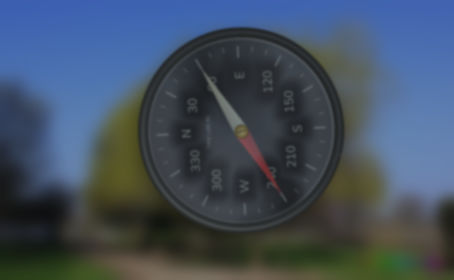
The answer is 240 °
